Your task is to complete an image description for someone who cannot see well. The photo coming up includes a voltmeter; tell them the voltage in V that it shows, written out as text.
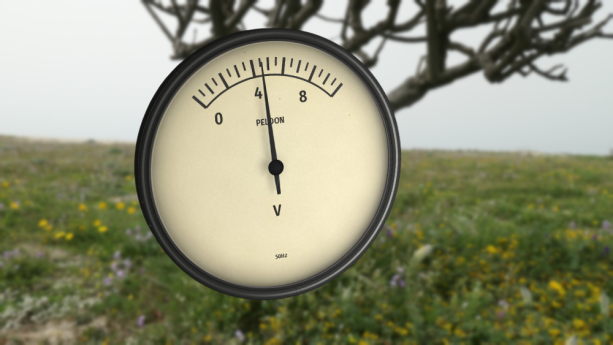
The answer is 4.5 V
